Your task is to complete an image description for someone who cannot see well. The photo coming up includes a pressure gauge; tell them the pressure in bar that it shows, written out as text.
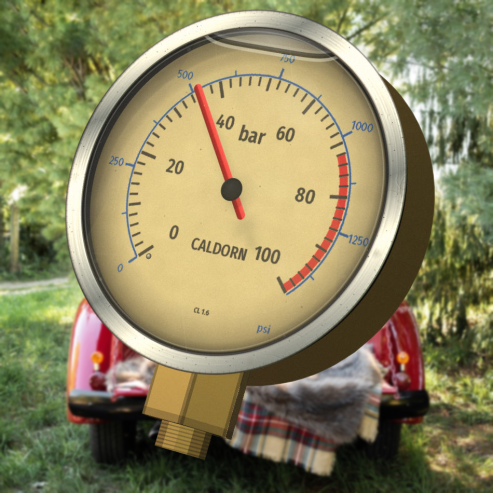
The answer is 36 bar
